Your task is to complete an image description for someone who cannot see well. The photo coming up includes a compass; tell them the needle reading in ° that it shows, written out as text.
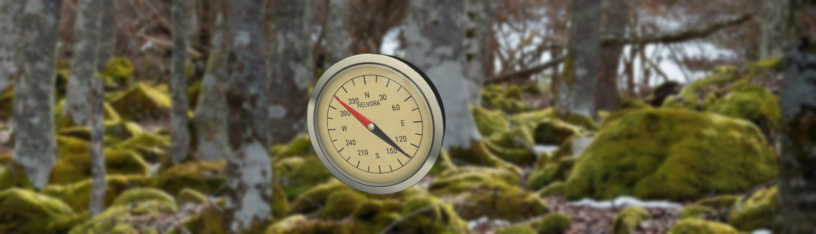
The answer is 315 °
